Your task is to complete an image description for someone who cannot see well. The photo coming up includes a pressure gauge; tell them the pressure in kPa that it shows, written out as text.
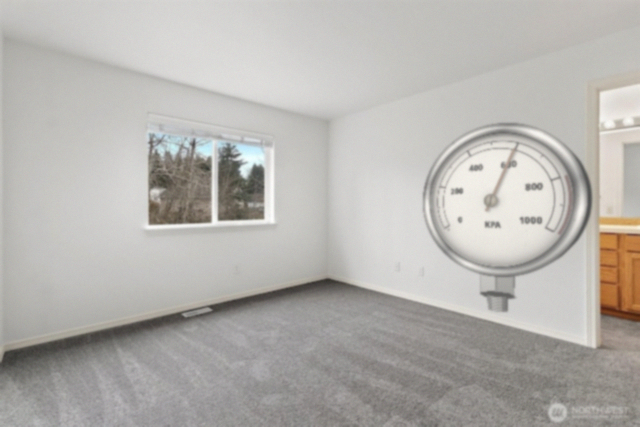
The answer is 600 kPa
